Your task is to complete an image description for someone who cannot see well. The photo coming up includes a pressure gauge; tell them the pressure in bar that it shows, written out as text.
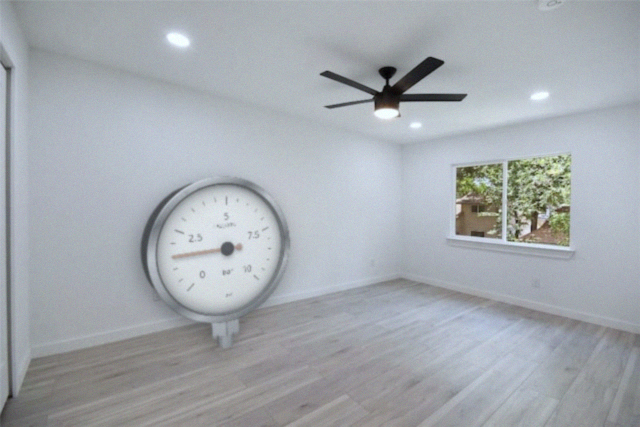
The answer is 1.5 bar
